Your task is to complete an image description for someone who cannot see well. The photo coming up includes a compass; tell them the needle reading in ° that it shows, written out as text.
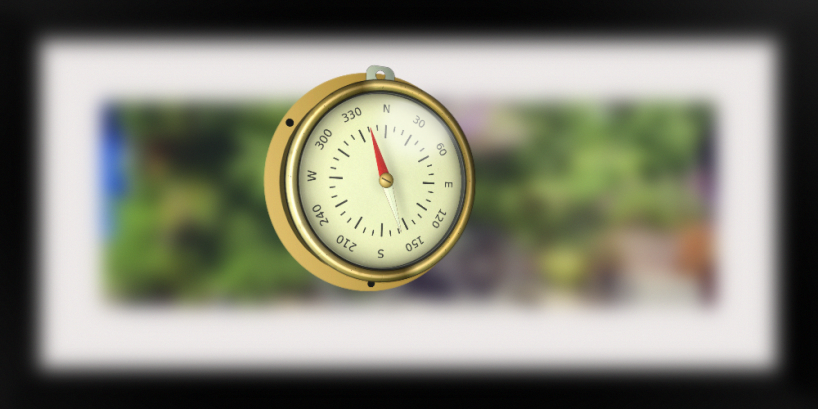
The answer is 340 °
